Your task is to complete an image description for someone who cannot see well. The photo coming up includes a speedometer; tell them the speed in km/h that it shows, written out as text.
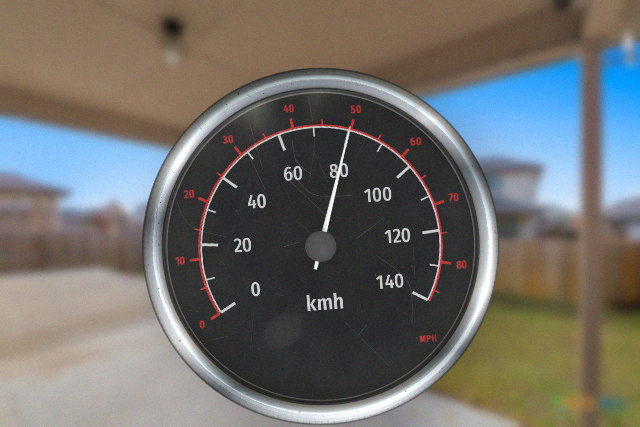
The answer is 80 km/h
